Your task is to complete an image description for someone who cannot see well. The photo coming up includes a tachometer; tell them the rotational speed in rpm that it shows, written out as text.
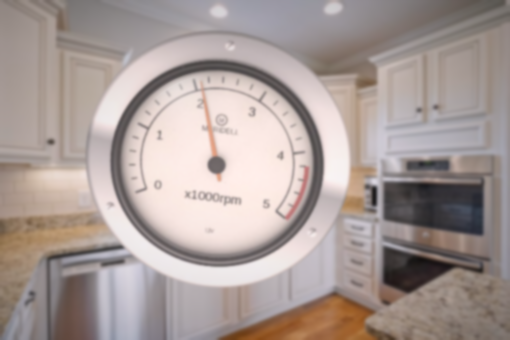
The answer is 2100 rpm
